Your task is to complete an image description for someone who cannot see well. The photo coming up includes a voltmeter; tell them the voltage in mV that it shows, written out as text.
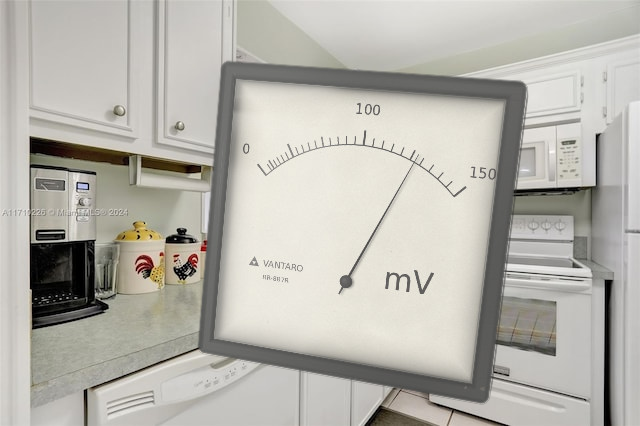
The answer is 127.5 mV
